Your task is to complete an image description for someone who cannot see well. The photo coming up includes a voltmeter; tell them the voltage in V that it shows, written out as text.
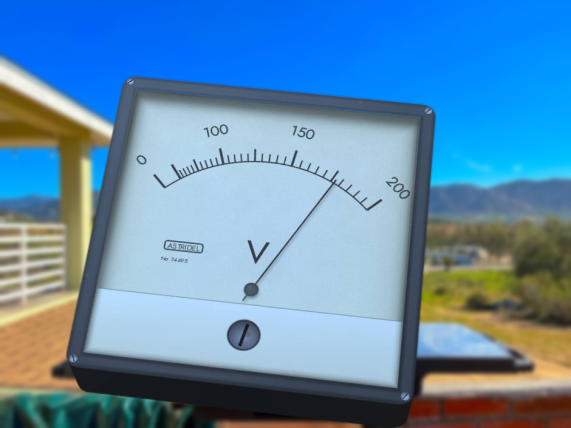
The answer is 177.5 V
